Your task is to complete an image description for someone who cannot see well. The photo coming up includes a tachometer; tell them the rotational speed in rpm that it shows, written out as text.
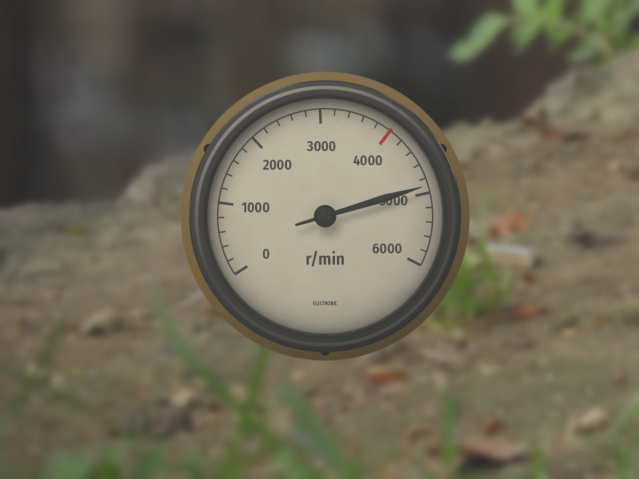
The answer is 4900 rpm
